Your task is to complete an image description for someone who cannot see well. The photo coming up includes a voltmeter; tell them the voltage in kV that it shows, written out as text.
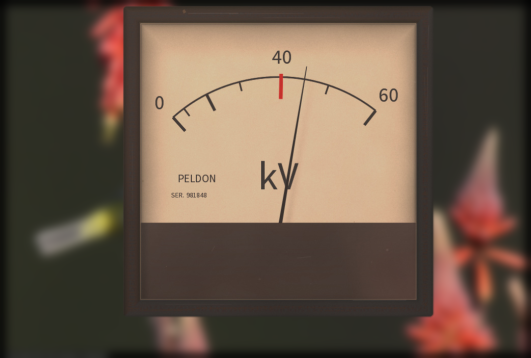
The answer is 45 kV
